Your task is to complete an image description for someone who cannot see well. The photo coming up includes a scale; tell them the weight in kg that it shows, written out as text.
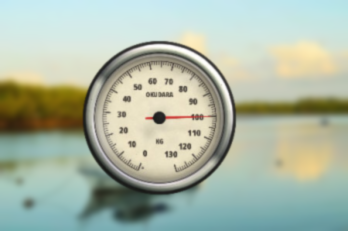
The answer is 100 kg
